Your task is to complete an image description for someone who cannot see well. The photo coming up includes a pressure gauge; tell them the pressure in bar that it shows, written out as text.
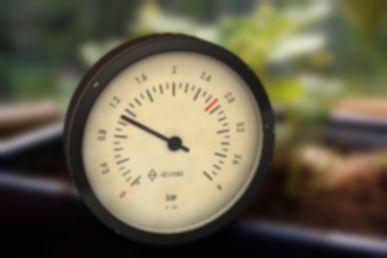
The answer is 1.1 bar
